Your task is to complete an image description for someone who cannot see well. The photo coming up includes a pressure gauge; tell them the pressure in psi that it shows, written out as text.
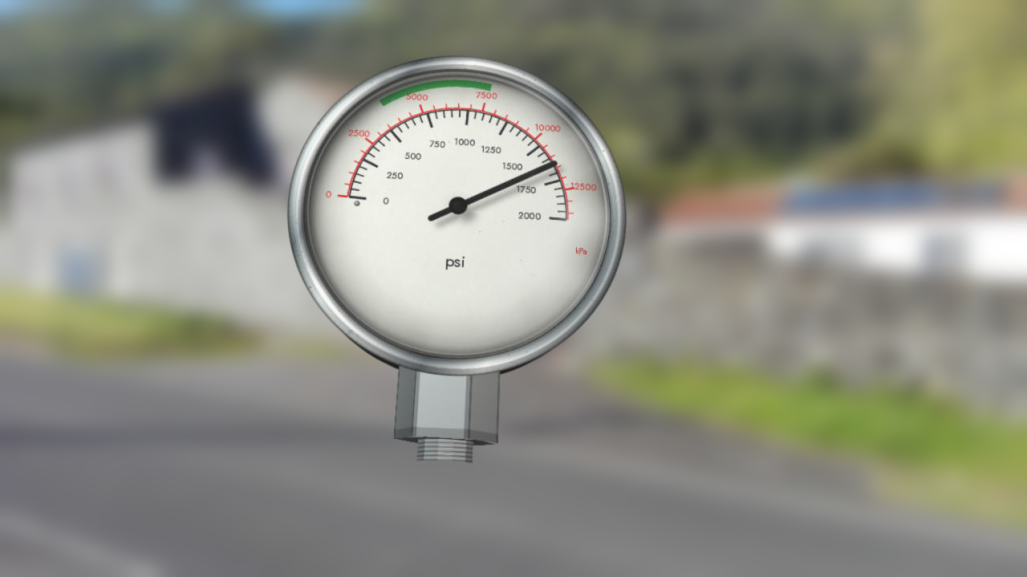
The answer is 1650 psi
